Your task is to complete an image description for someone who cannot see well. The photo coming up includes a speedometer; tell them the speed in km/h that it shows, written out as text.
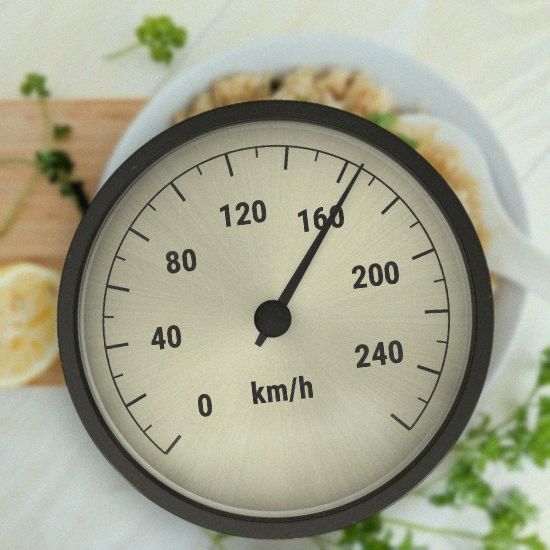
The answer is 165 km/h
